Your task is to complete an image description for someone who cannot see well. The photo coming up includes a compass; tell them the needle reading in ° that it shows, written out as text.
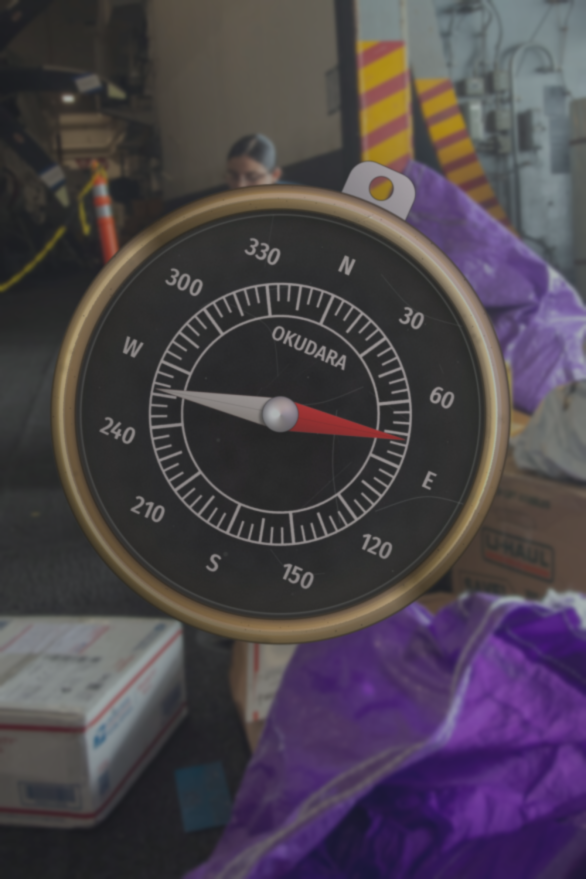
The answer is 77.5 °
